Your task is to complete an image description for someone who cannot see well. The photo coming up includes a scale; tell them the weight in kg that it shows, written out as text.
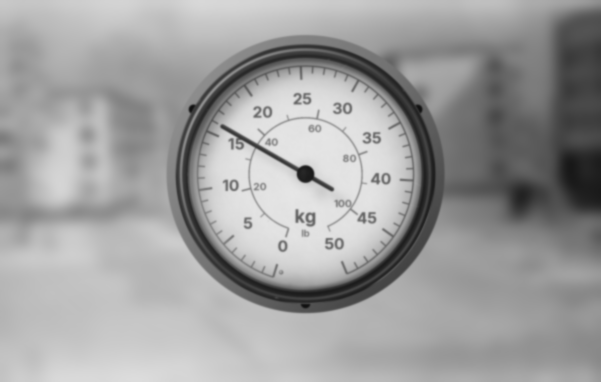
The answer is 16 kg
